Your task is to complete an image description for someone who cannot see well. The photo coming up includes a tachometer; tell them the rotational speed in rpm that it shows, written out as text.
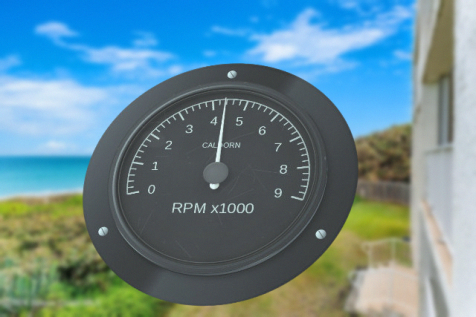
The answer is 4400 rpm
